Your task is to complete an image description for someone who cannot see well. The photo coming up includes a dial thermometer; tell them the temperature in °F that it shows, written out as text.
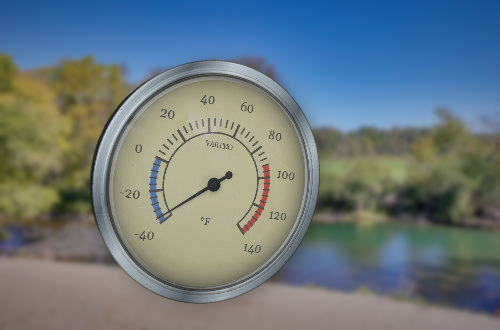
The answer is -36 °F
